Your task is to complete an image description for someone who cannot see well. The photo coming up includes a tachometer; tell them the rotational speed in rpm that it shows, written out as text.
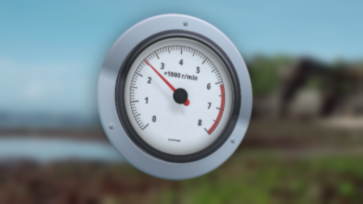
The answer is 2500 rpm
